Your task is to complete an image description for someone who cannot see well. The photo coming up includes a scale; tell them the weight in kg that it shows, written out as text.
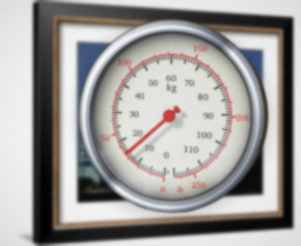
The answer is 15 kg
